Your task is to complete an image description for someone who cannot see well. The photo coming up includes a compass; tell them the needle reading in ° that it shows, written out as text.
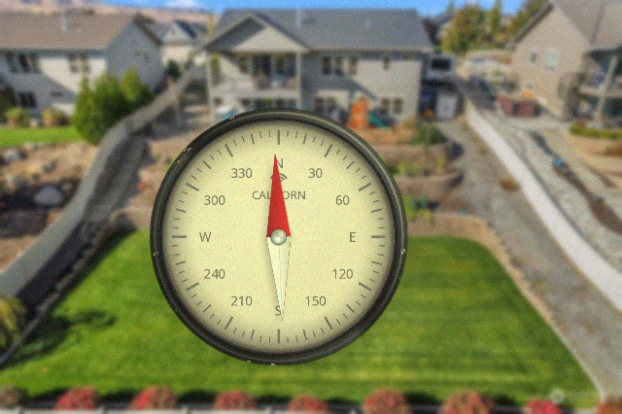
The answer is 357.5 °
